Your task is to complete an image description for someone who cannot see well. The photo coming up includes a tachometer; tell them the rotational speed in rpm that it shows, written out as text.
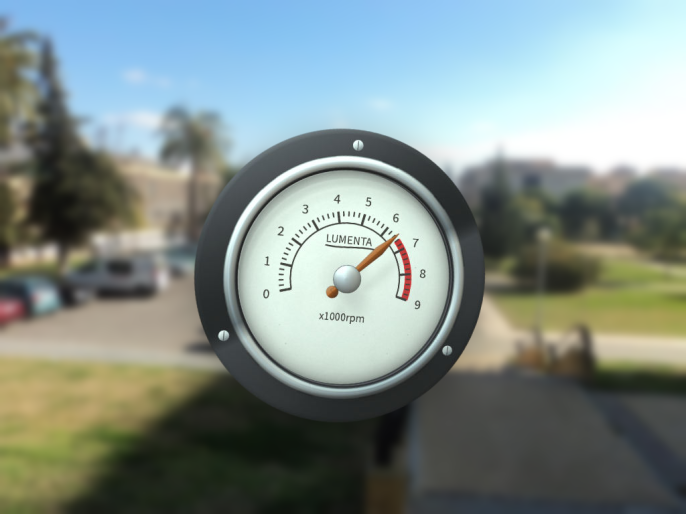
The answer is 6400 rpm
